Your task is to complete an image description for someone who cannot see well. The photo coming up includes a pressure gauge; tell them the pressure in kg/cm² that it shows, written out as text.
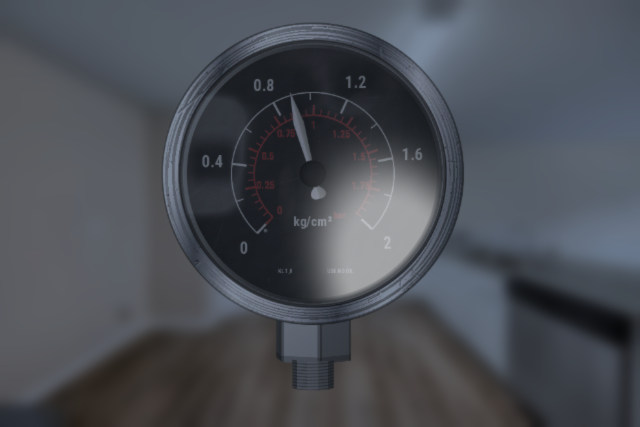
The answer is 0.9 kg/cm²
